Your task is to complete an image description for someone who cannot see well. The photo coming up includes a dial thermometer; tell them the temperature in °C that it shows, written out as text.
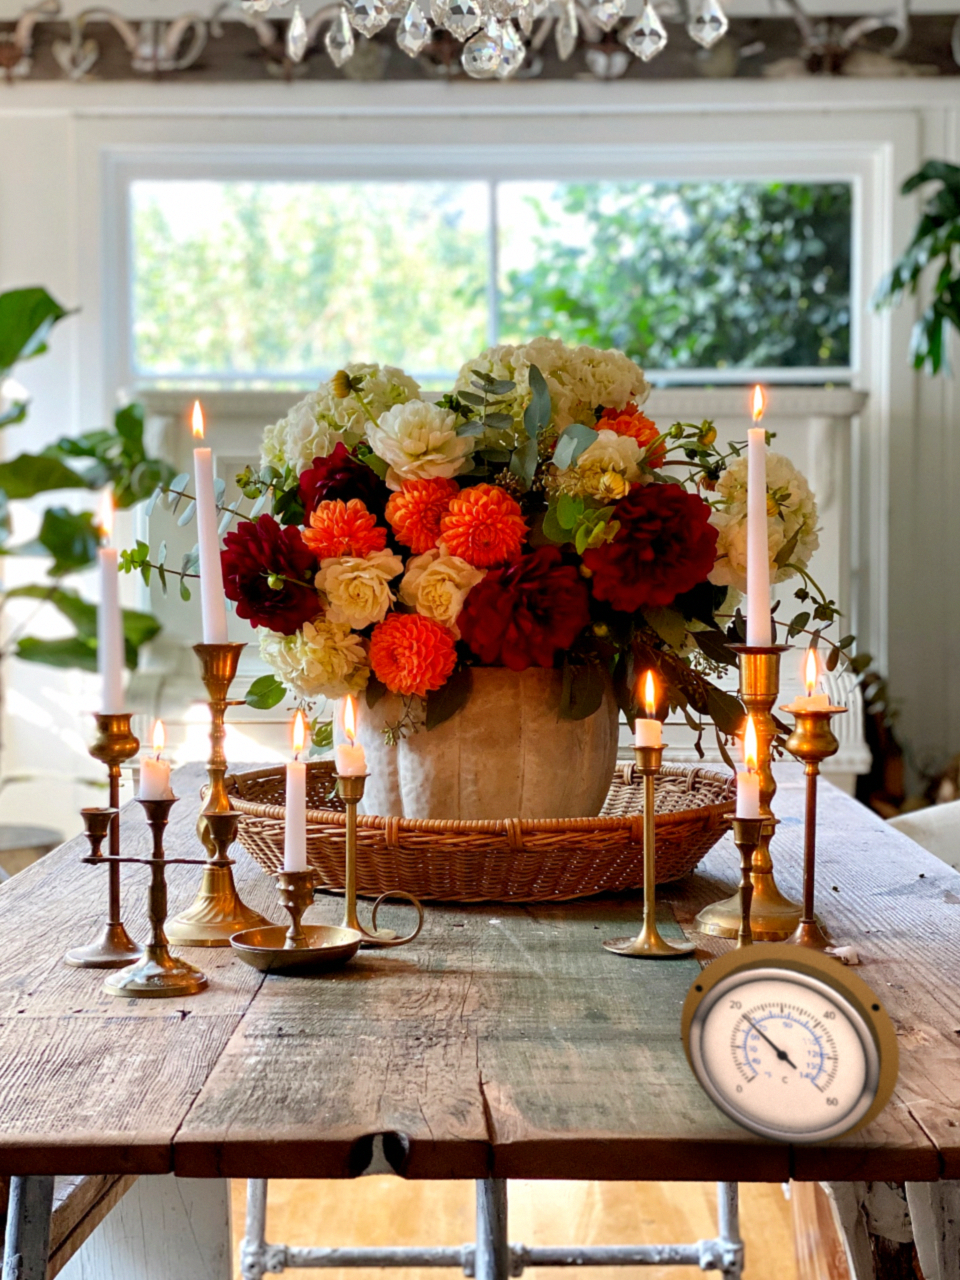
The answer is 20 °C
